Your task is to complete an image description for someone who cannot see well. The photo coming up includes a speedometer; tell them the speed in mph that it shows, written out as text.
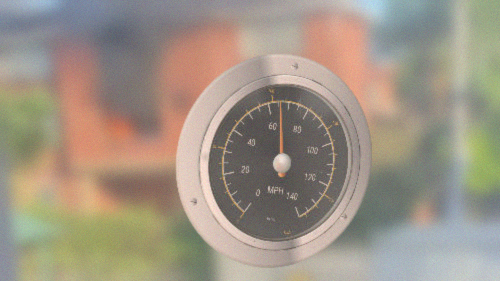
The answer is 65 mph
